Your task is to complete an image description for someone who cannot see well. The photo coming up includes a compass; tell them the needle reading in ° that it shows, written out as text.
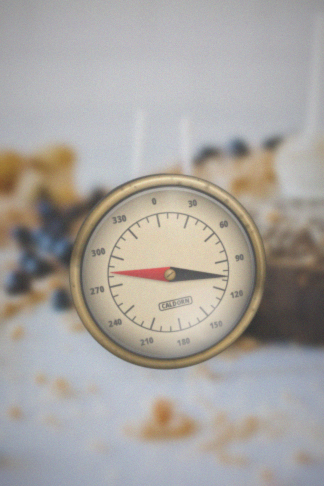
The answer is 285 °
